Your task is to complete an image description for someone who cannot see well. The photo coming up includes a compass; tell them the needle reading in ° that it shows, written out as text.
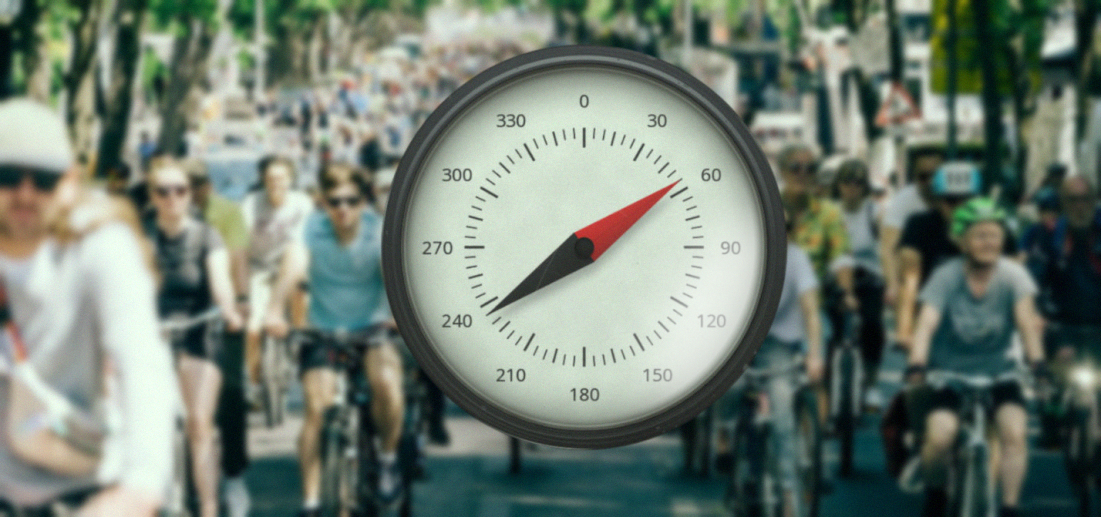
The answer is 55 °
